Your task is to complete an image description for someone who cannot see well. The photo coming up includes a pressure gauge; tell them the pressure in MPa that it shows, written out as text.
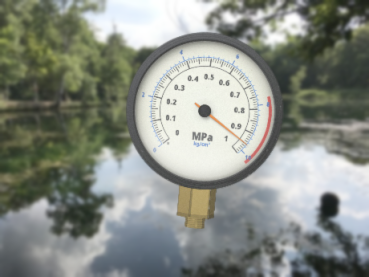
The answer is 0.95 MPa
